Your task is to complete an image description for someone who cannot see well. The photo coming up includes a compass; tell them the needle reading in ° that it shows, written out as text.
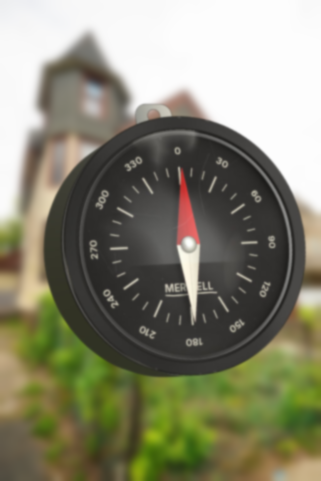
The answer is 0 °
